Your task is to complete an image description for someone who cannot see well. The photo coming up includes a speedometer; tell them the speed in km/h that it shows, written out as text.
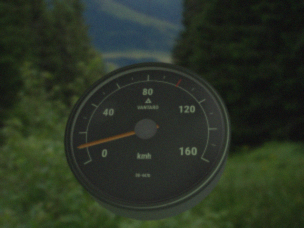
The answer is 10 km/h
